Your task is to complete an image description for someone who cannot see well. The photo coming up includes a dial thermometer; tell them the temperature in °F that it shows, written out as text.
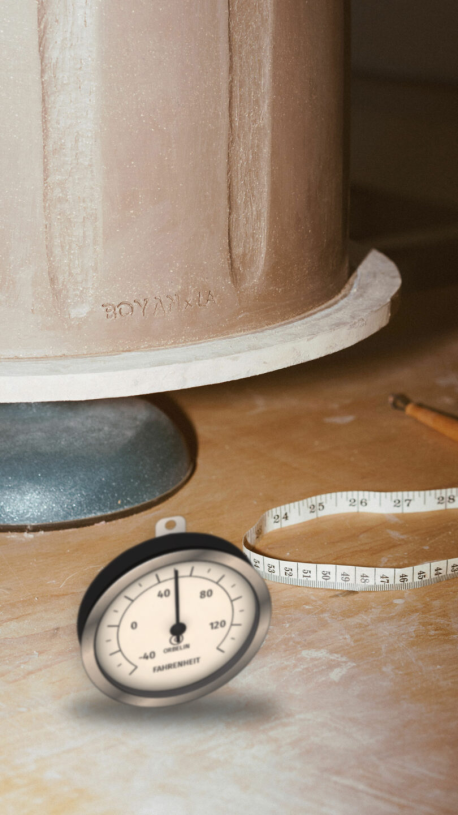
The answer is 50 °F
